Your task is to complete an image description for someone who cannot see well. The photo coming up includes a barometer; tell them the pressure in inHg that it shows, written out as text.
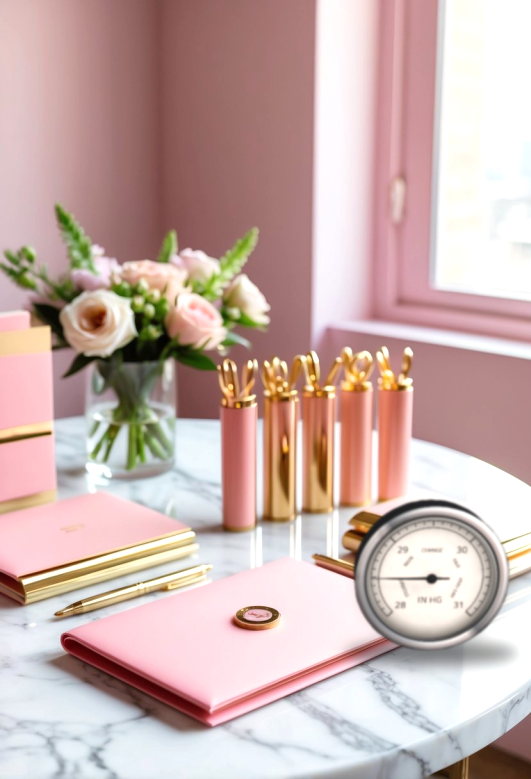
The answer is 28.5 inHg
